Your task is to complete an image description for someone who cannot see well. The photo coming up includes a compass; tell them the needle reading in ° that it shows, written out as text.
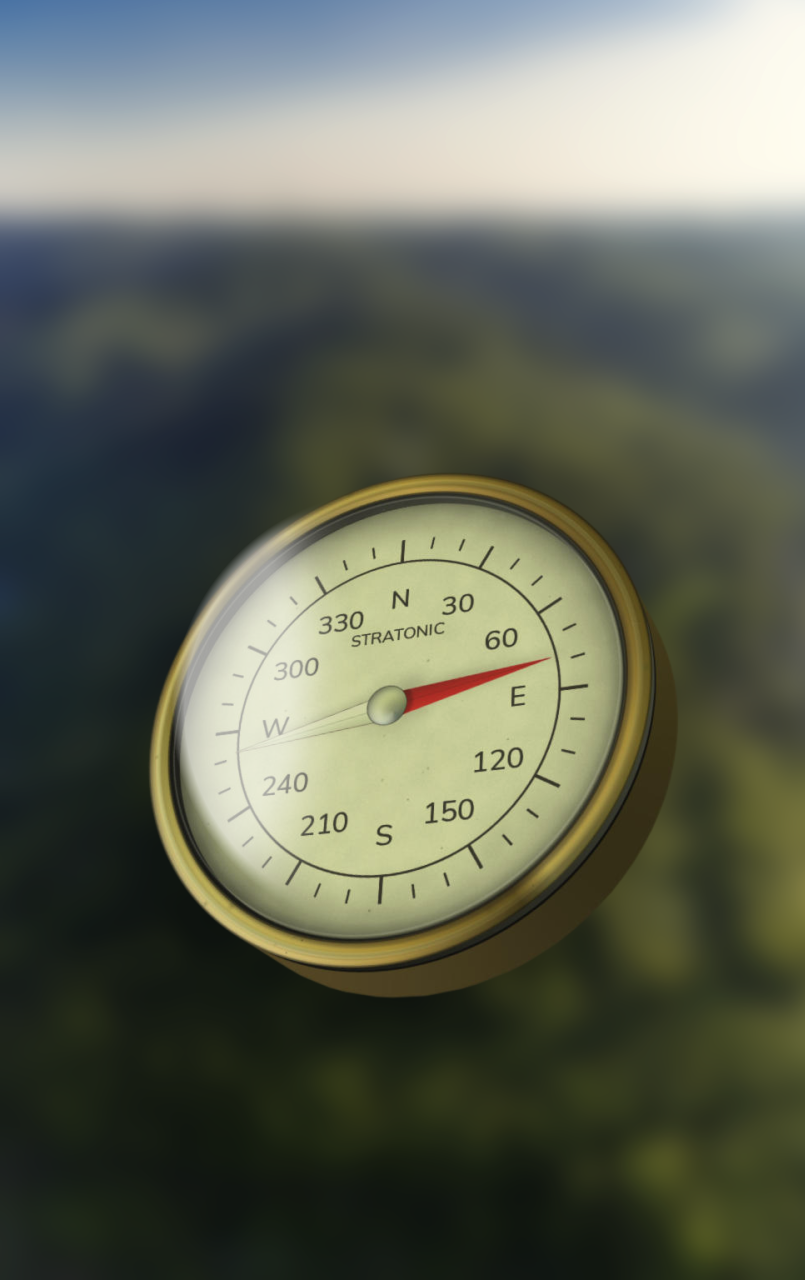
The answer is 80 °
